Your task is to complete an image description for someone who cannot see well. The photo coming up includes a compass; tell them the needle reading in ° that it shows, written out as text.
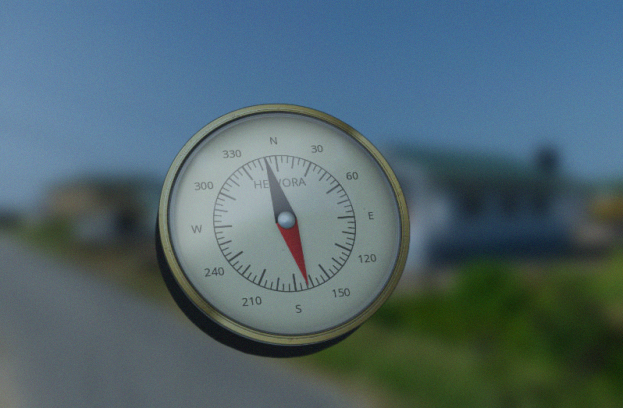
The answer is 170 °
